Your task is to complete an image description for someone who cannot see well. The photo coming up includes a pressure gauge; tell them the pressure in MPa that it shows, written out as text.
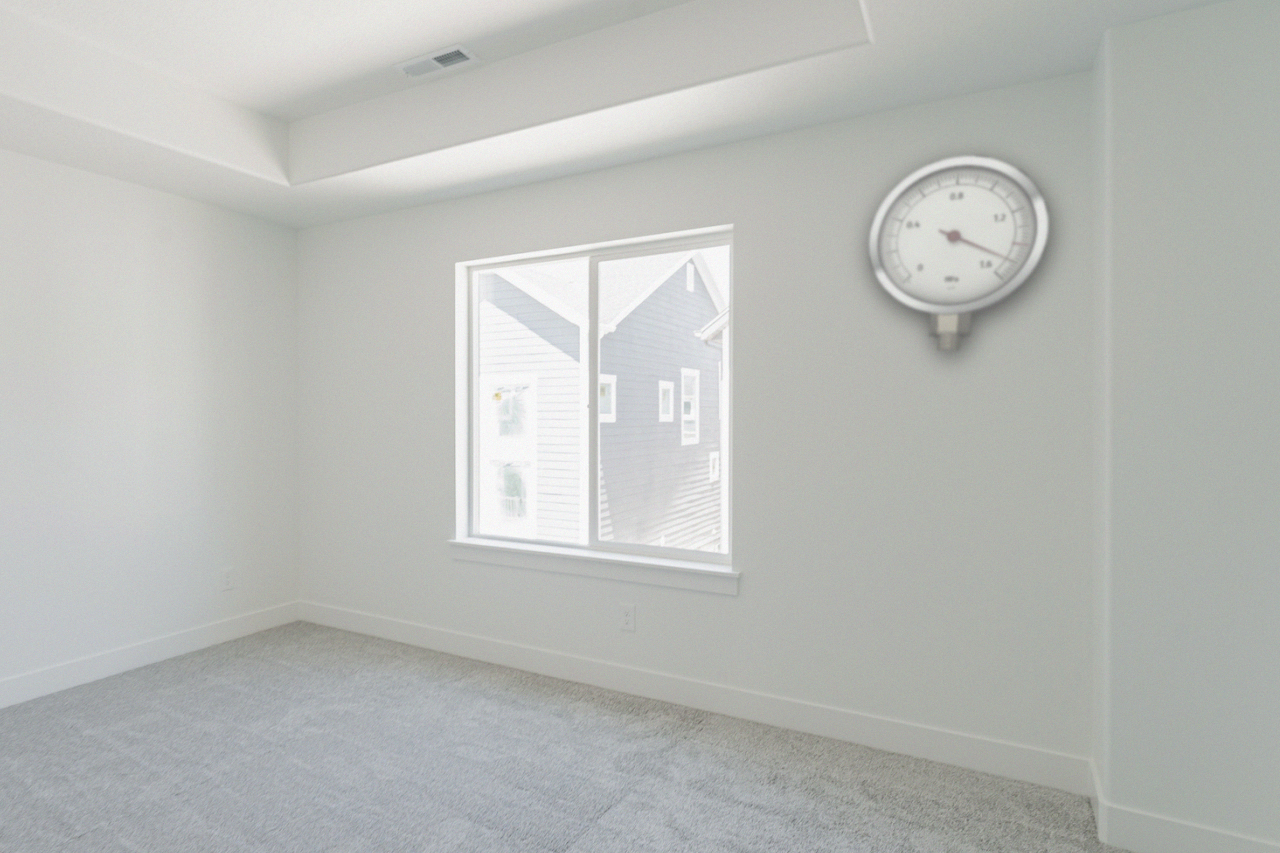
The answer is 1.5 MPa
